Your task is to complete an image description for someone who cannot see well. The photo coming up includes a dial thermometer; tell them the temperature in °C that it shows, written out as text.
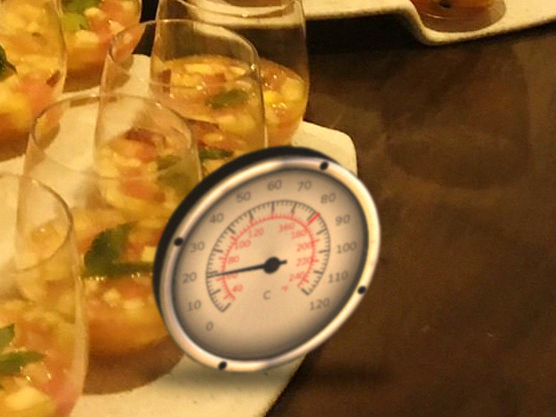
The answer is 20 °C
